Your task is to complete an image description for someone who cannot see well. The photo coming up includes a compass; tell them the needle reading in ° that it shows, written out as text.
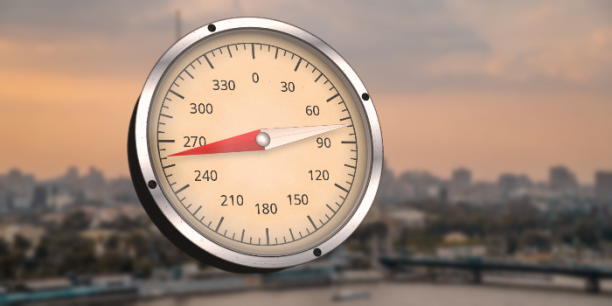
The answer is 260 °
